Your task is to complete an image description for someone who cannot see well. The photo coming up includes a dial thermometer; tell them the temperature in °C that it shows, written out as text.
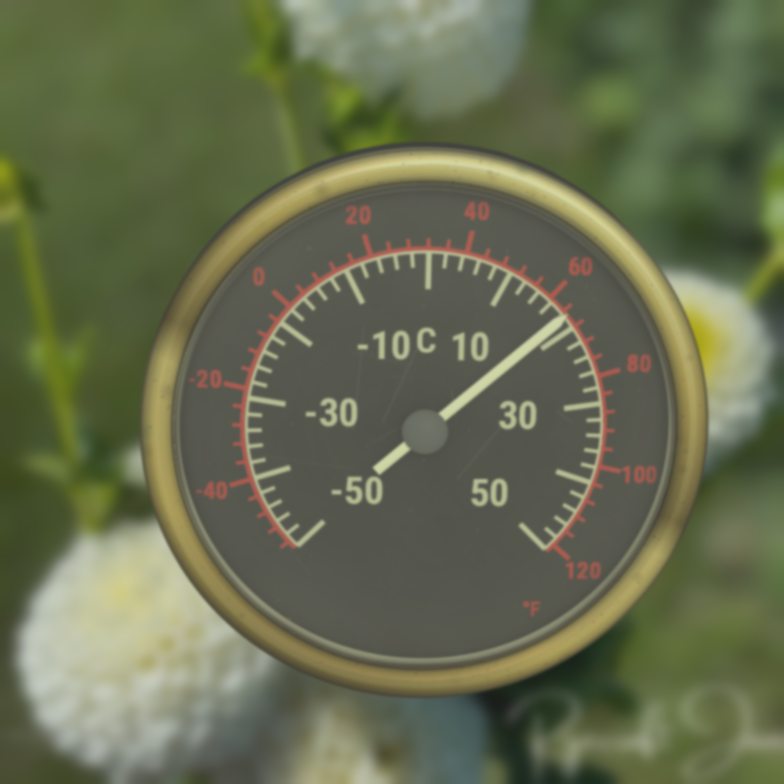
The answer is 18 °C
